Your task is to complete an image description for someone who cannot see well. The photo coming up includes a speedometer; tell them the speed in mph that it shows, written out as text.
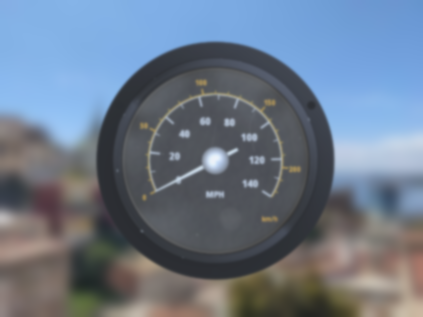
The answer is 0 mph
